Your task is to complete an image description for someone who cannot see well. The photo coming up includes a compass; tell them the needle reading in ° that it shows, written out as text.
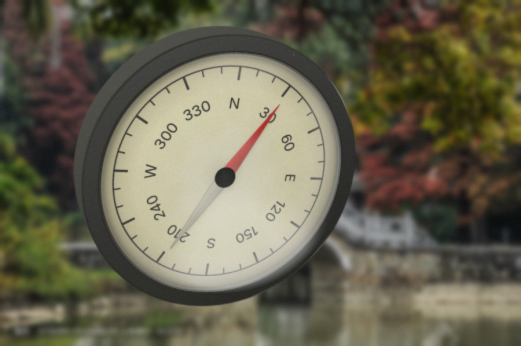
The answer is 30 °
